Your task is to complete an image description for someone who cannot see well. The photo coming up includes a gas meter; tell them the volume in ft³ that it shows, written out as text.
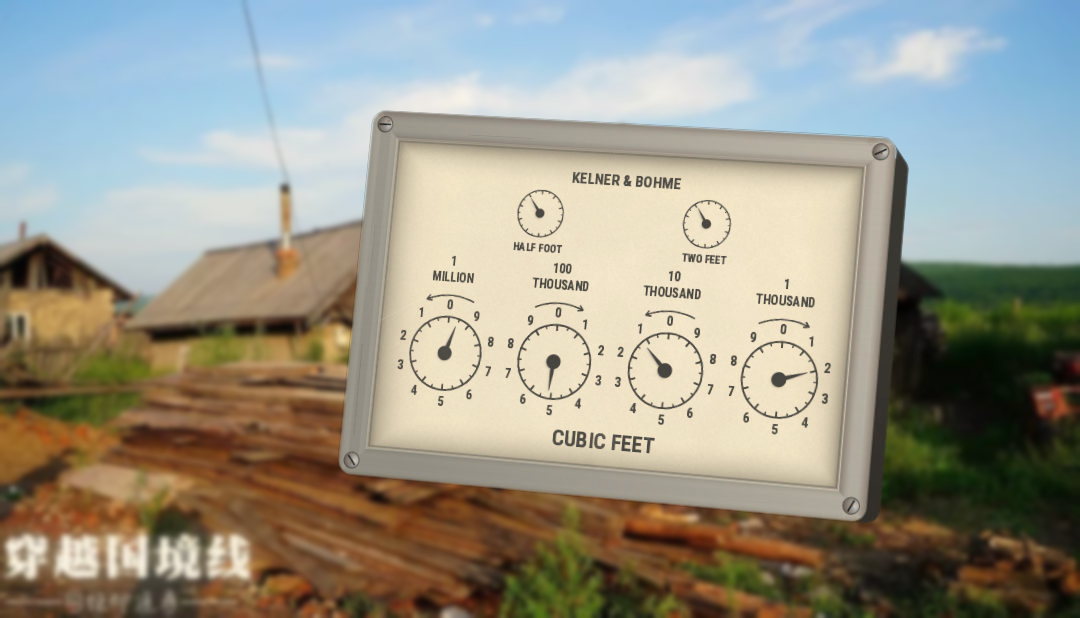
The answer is 951200 ft³
